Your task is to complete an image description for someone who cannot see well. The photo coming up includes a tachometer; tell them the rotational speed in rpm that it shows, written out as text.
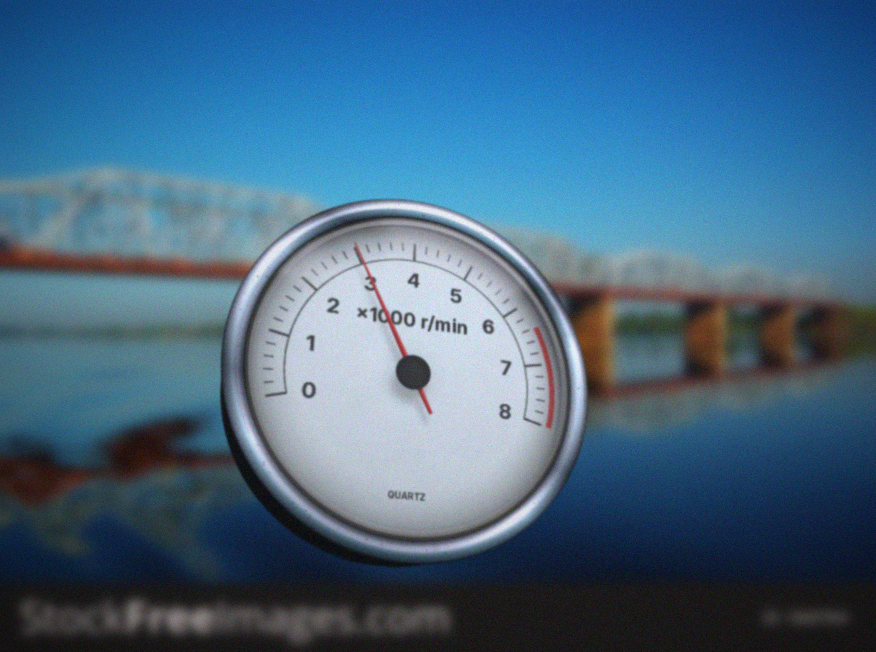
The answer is 3000 rpm
